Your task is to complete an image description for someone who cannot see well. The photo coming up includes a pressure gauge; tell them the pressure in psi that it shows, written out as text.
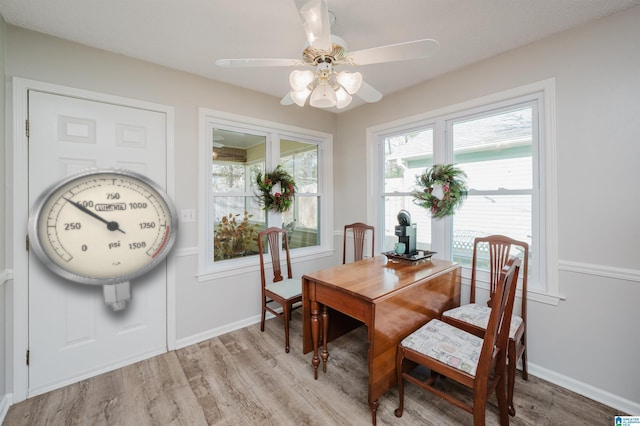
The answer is 450 psi
